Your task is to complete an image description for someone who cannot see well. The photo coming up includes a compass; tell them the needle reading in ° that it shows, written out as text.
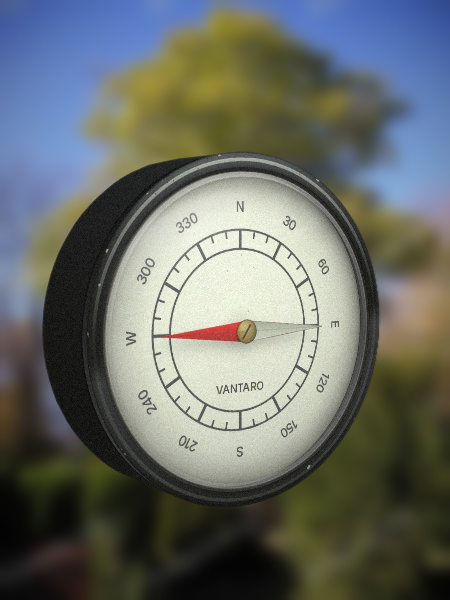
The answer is 270 °
